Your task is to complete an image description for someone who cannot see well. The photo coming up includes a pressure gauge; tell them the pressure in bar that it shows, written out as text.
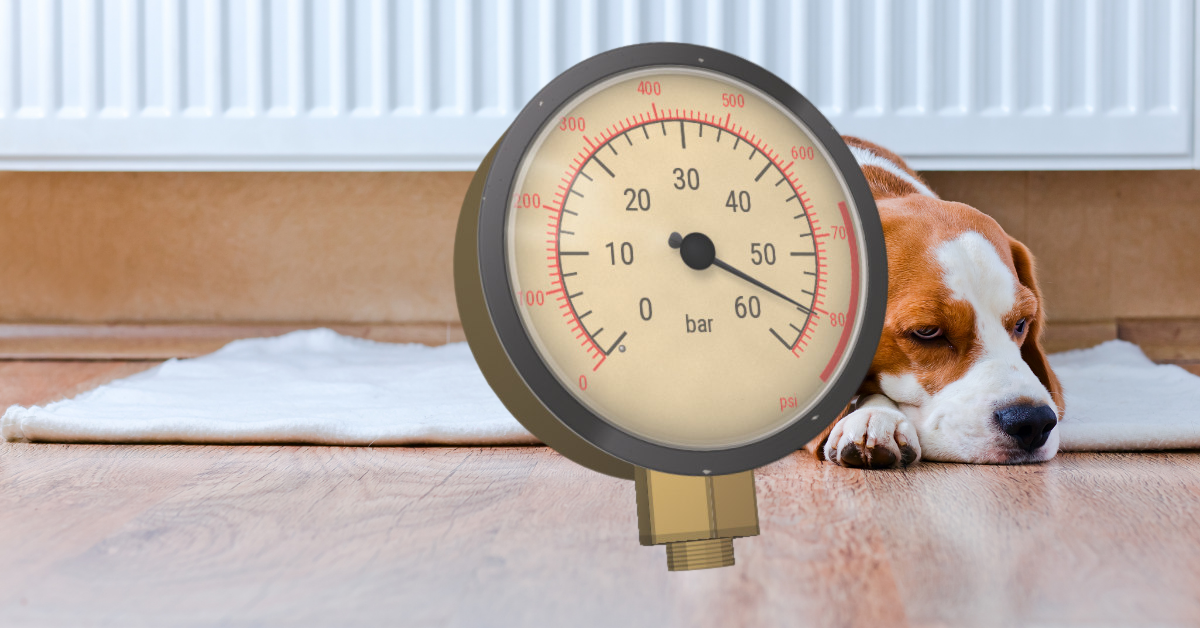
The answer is 56 bar
